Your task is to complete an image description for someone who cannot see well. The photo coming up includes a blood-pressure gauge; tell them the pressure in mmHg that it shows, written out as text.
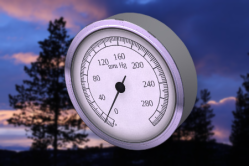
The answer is 10 mmHg
